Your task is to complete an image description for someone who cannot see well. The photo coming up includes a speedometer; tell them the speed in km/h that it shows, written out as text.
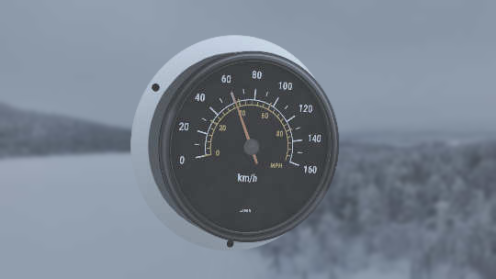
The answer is 60 km/h
